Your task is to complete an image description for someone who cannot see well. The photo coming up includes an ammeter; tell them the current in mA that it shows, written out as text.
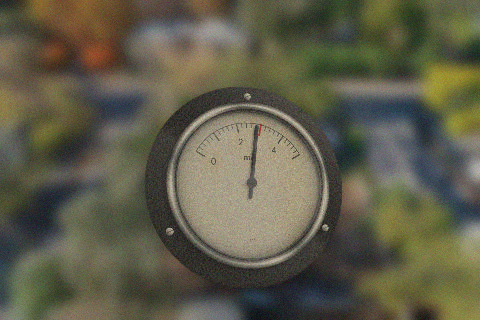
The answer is 2.8 mA
